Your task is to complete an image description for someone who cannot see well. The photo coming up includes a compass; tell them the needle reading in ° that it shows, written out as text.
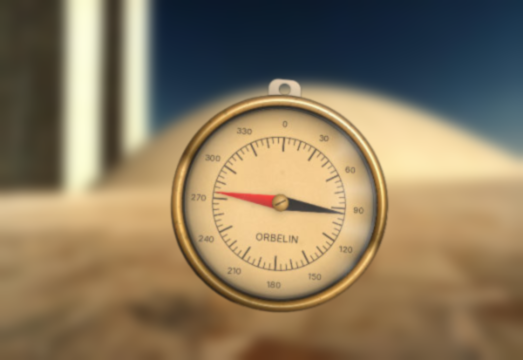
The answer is 275 °
